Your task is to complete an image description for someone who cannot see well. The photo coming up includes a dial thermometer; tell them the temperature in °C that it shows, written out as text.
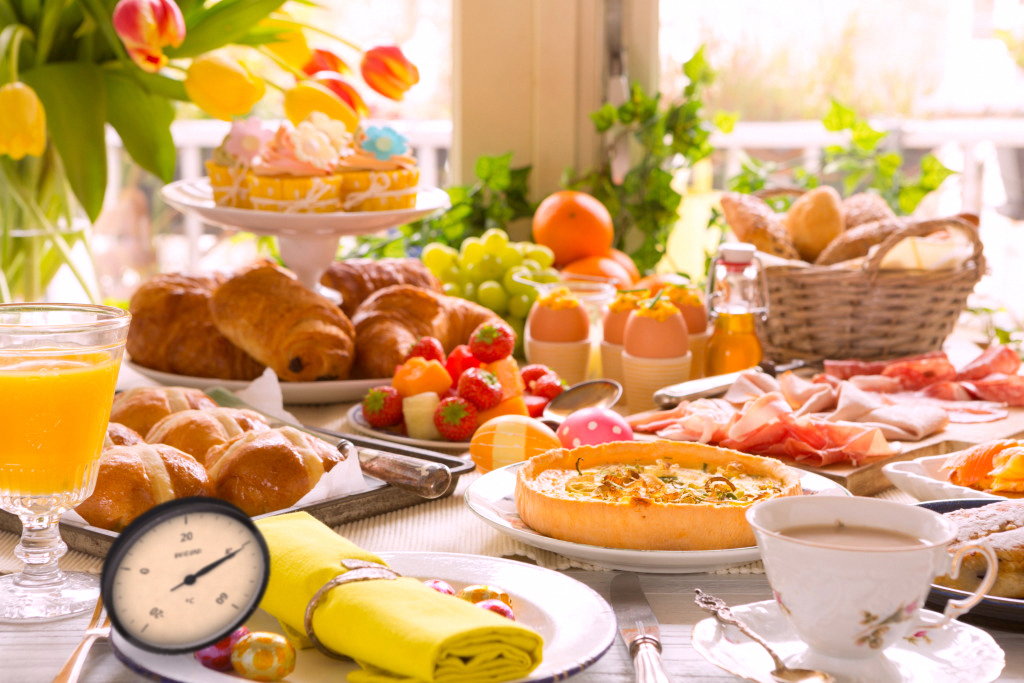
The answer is 40 °C
